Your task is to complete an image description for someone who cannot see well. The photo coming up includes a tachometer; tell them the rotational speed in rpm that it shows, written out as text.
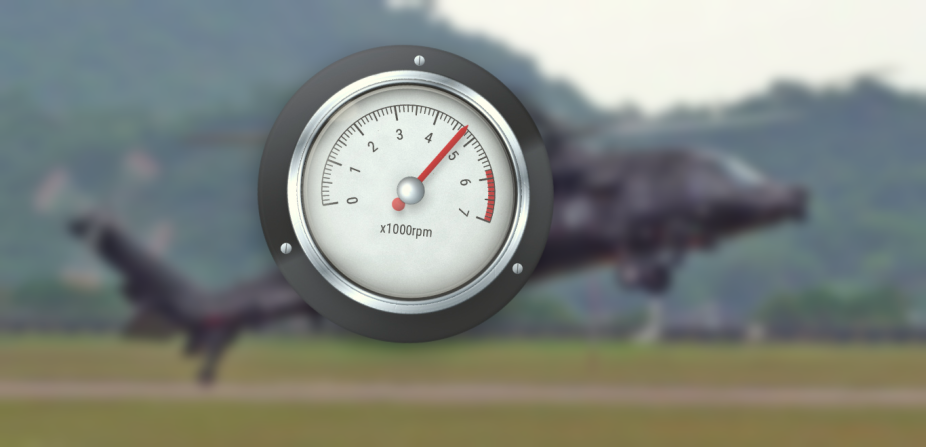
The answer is 4700 rpm
